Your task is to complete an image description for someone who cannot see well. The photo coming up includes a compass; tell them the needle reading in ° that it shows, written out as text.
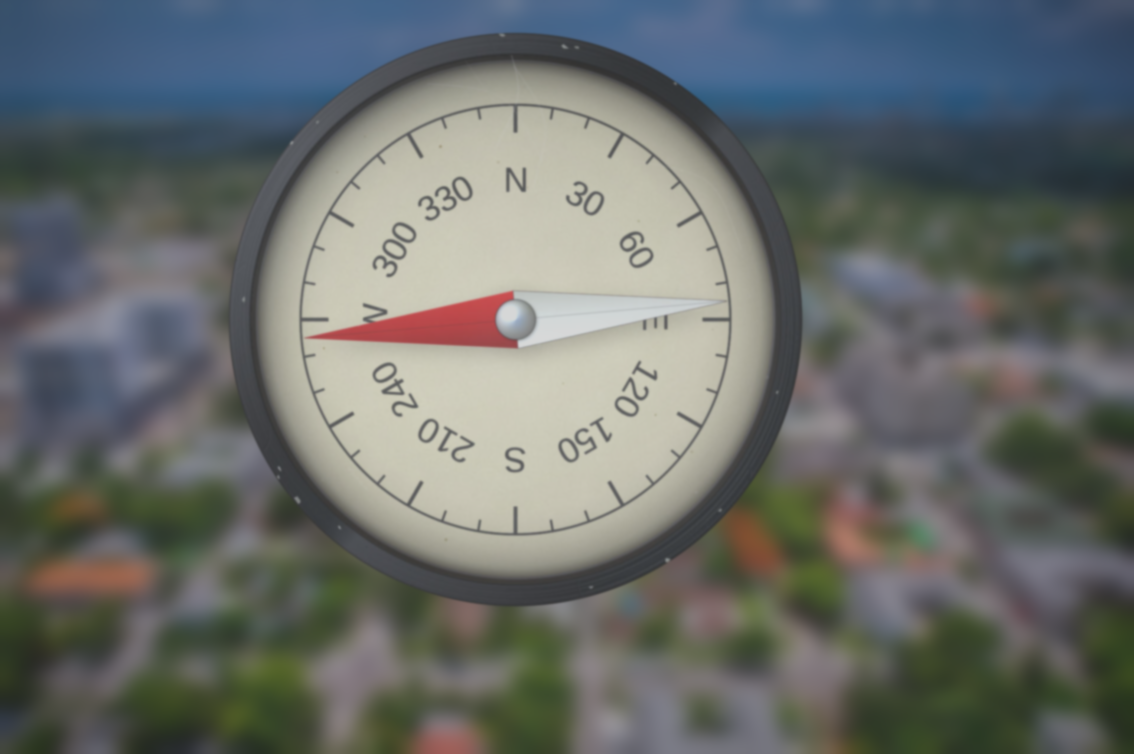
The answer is 265 °
